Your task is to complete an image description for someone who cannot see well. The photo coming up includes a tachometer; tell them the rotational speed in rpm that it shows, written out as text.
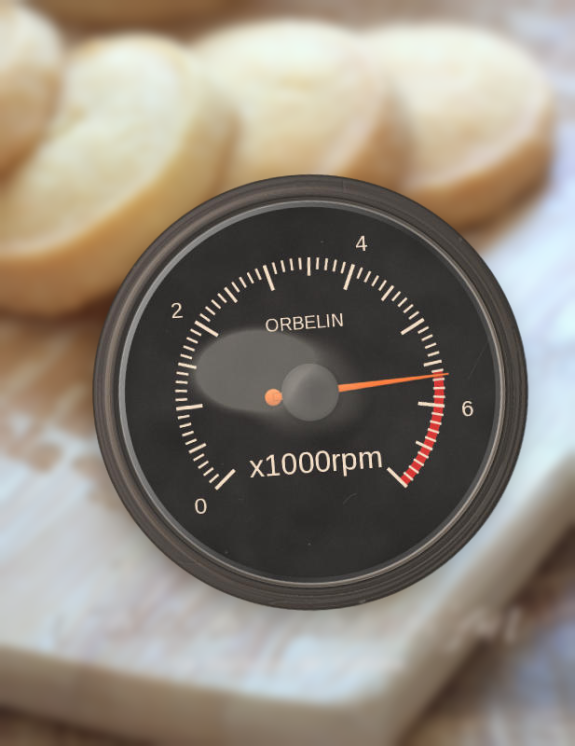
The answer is 5650 rpm
